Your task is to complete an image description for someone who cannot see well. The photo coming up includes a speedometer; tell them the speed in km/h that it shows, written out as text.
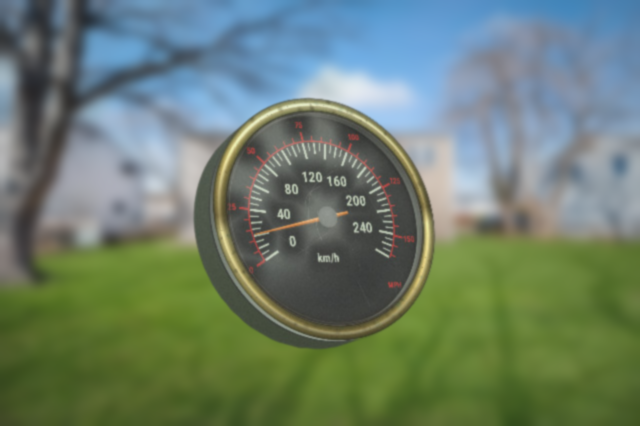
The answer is 20 km/h
